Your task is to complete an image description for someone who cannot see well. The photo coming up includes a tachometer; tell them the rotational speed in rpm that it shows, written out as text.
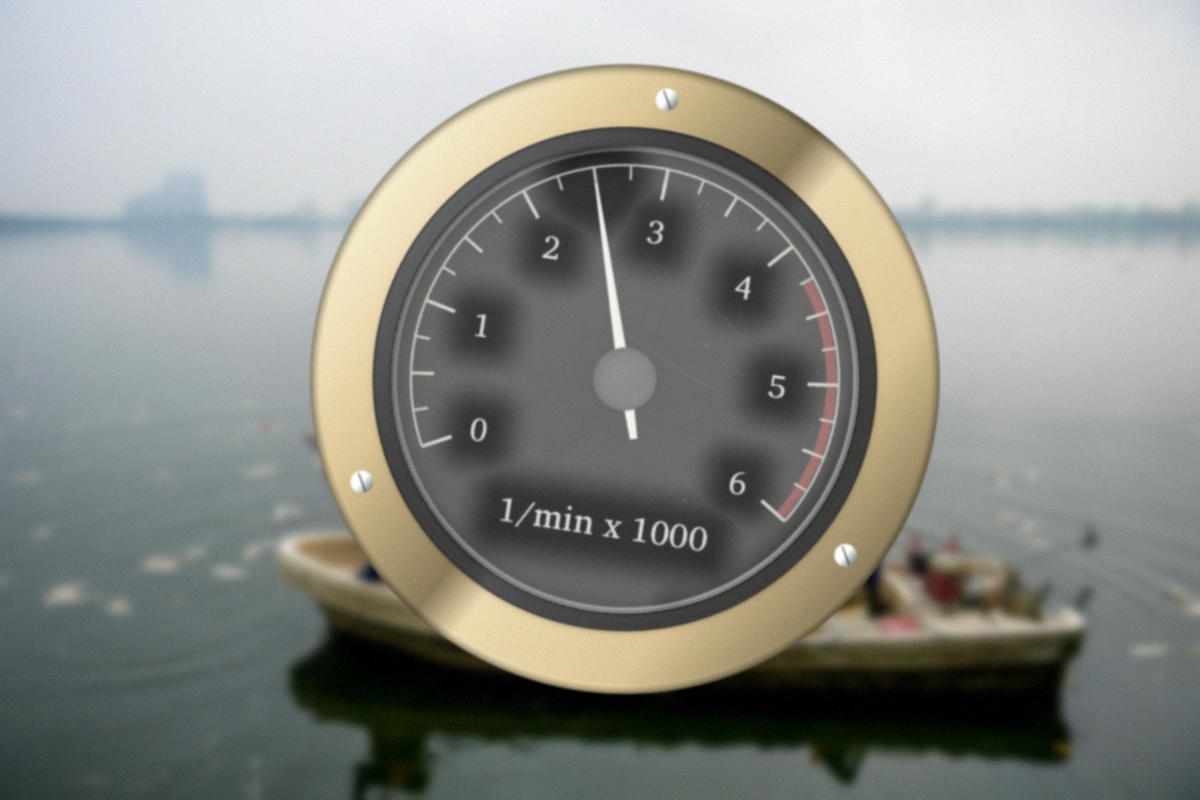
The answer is 2500 rpm
